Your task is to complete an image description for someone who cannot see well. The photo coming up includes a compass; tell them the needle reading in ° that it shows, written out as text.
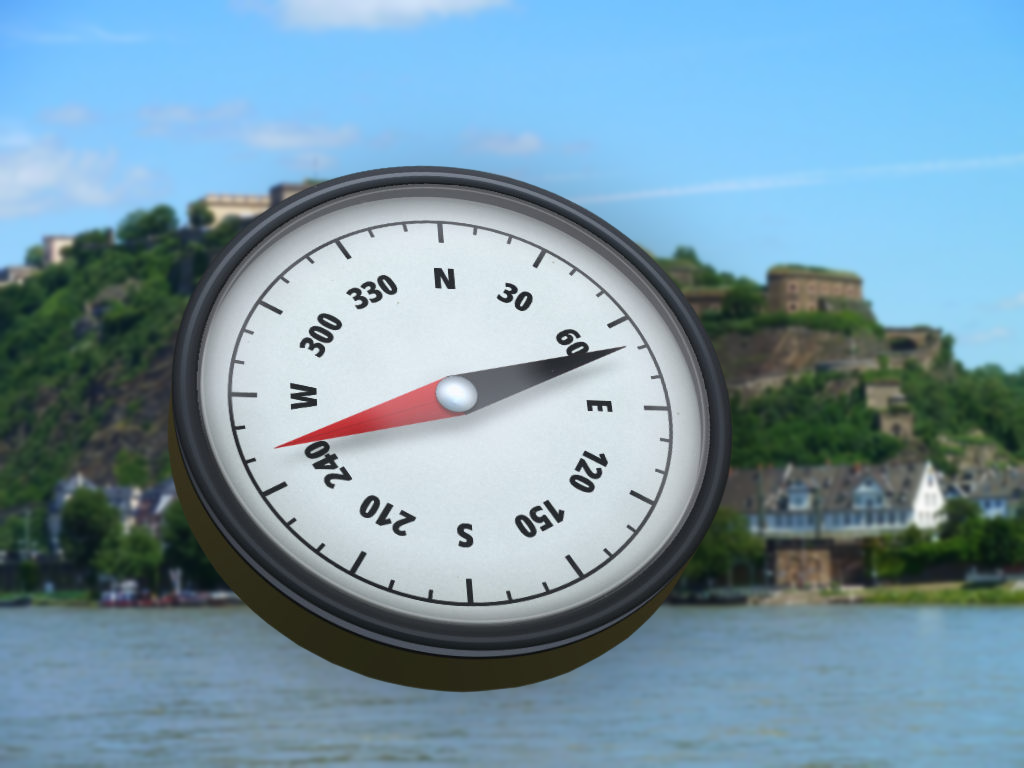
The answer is 250 °
